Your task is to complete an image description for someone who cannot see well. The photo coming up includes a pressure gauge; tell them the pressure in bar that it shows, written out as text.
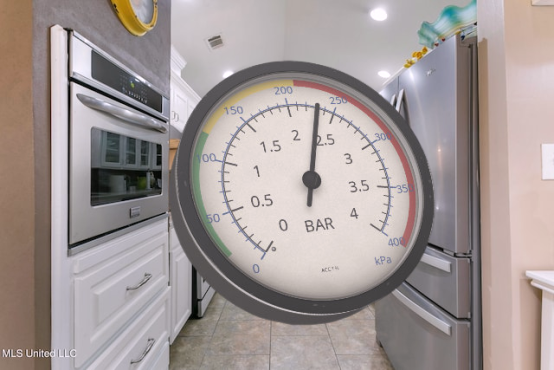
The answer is 2.3 bar
